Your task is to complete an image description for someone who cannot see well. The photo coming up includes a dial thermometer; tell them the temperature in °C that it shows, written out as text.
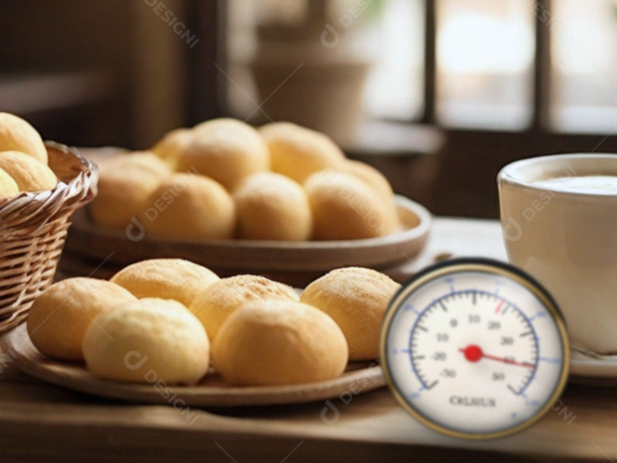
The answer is 40 °C
